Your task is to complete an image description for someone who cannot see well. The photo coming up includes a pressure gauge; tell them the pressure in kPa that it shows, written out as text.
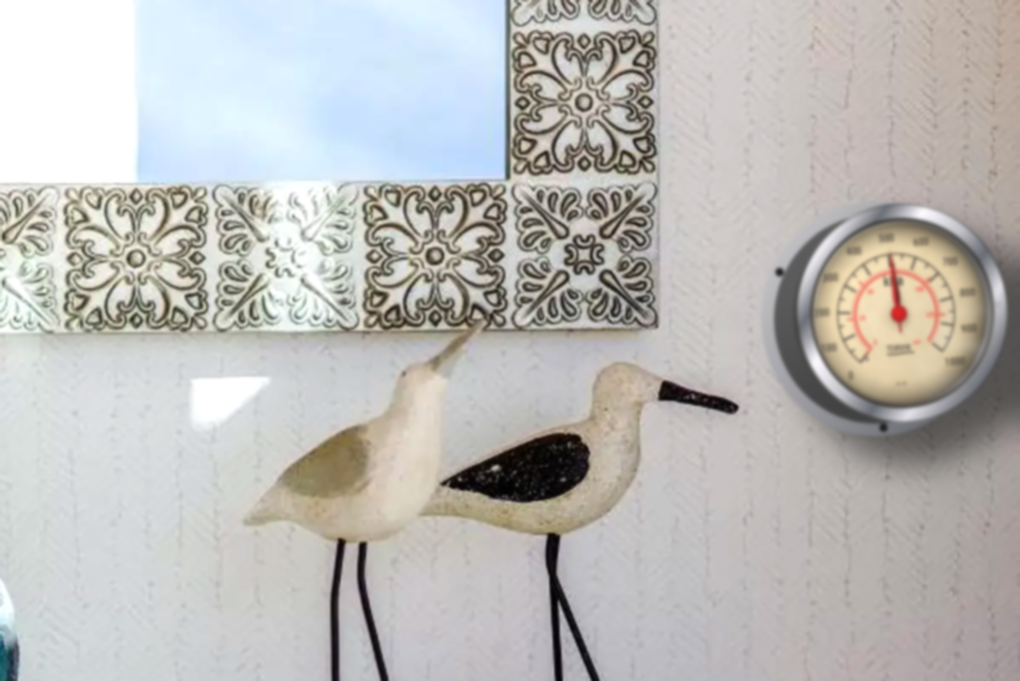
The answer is 500 kPa
